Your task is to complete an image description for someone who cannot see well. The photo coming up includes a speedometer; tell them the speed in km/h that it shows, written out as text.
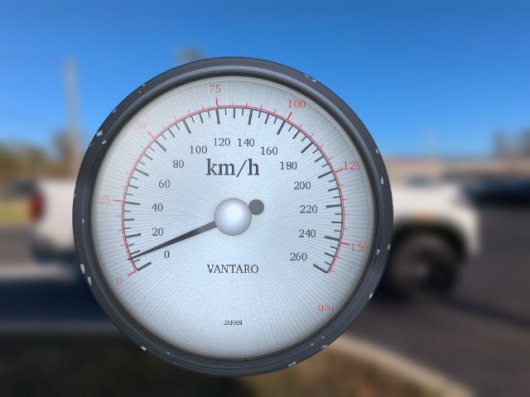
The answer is 7.5 km/h
